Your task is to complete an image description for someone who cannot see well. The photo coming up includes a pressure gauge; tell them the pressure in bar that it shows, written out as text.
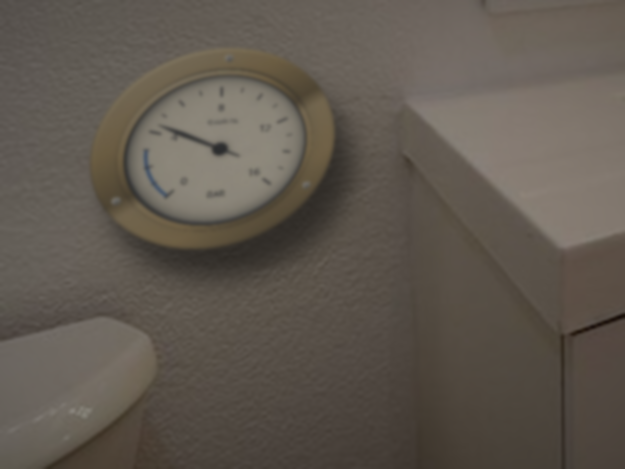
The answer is 4.5 bar
